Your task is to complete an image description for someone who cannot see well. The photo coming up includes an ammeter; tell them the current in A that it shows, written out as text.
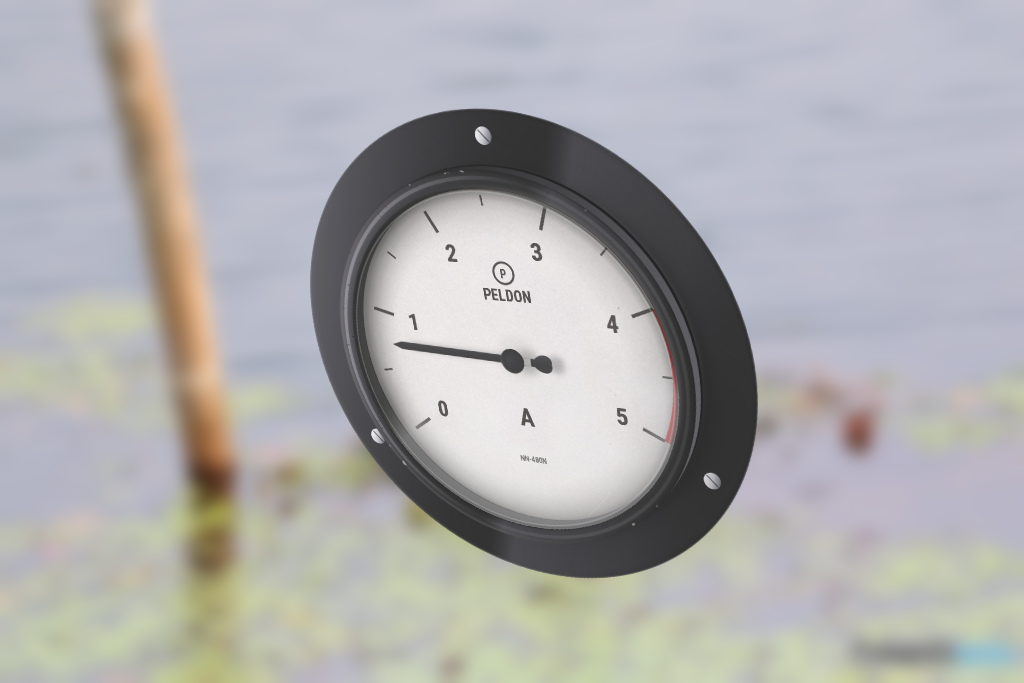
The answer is 0.75 A
